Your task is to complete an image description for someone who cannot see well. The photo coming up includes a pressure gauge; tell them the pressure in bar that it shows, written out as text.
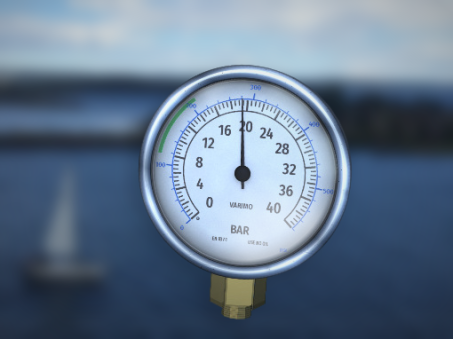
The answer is 19.5 bar
